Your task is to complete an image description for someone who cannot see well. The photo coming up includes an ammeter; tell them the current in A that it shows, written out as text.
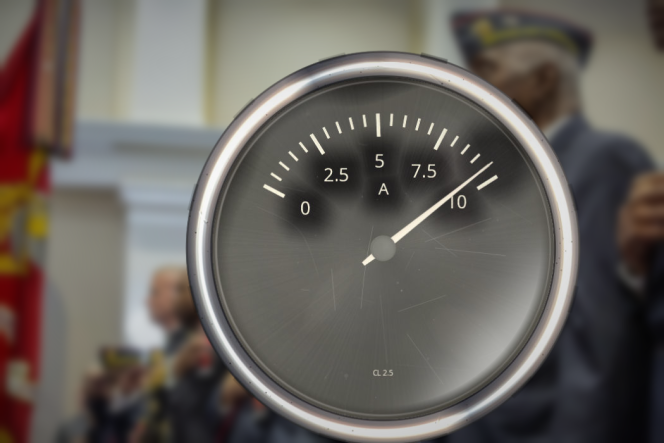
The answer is 9.5 A
